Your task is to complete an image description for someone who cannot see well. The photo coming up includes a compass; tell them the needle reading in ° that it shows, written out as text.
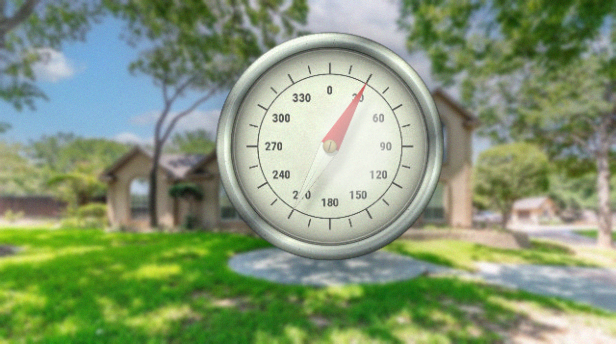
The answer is 30 °
